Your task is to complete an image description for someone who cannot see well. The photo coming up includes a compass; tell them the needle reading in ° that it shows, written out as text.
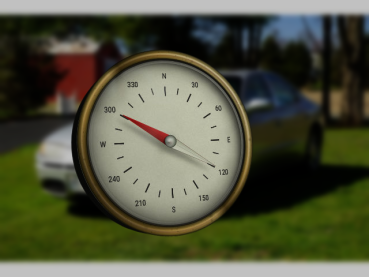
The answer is 300 °
